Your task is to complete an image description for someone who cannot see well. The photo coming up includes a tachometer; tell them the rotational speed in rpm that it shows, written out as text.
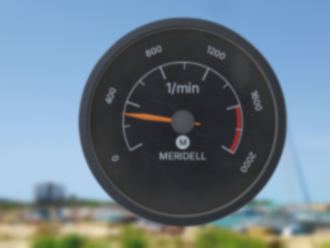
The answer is 300 rpm
